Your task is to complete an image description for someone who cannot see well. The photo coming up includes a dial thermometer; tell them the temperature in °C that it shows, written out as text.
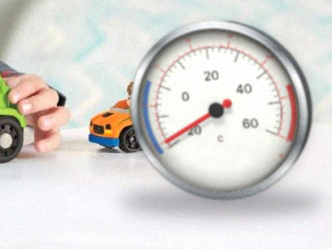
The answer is -18 °C
